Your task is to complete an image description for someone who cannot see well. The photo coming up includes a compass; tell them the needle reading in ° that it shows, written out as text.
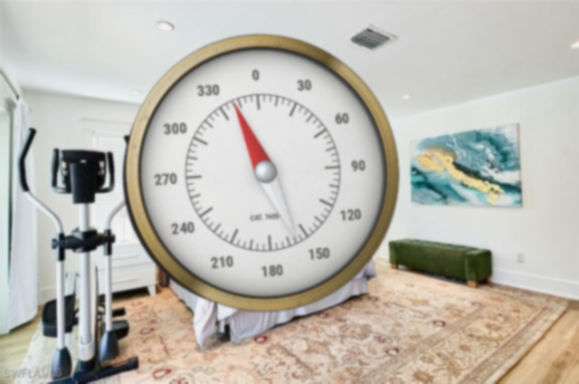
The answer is 340 °
